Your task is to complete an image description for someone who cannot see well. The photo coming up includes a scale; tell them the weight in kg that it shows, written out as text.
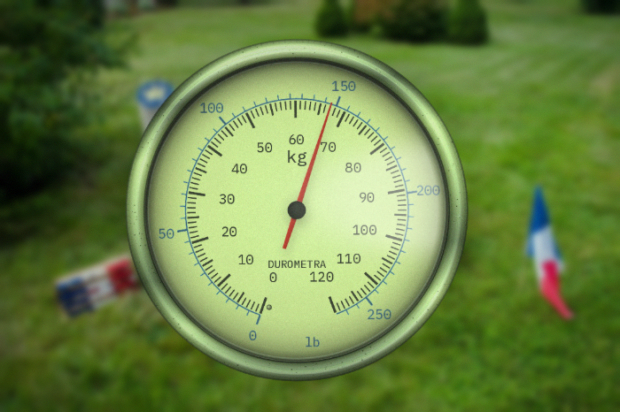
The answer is 67 kg
